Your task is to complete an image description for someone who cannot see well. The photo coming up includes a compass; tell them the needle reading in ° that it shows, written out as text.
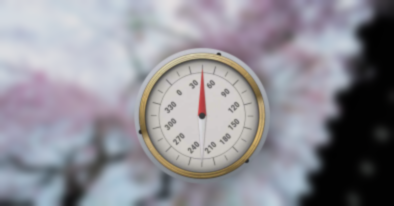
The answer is 45 °
